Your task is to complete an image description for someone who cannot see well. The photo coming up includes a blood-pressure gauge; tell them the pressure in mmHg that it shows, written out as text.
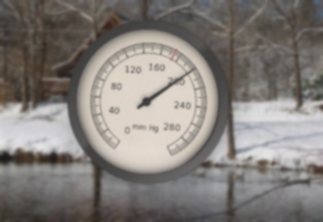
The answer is 200 mmHg
